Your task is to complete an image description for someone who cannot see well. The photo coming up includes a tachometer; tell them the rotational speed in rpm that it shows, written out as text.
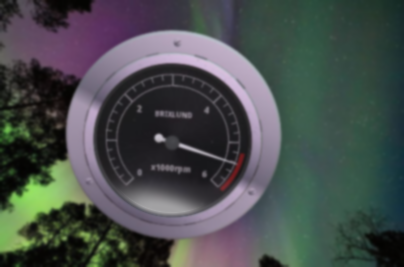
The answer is 5400 rpm
